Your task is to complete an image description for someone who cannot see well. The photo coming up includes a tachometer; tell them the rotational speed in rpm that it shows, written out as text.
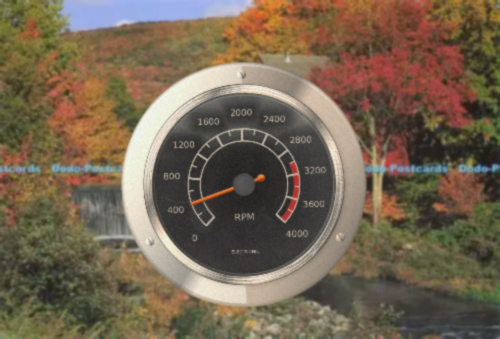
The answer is 400 rpm
